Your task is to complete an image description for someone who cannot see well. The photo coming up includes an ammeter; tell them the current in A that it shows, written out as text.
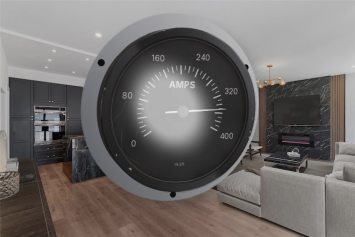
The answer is 350 A
